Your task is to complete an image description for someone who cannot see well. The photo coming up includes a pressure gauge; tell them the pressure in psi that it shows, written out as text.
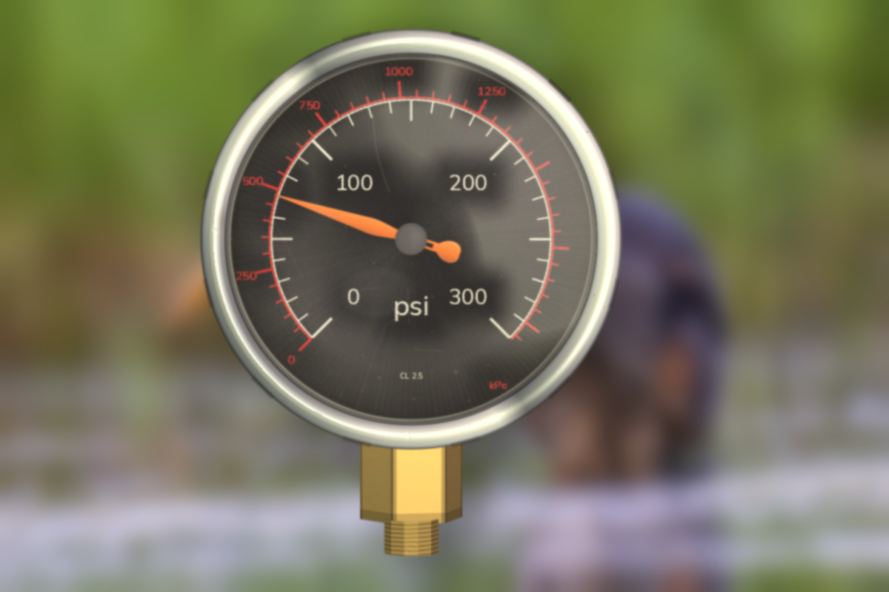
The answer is 70 psi
